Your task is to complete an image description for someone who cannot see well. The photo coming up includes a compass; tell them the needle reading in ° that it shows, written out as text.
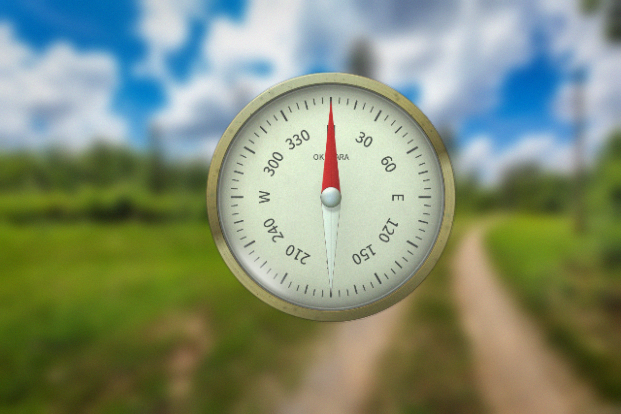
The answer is 0 °
